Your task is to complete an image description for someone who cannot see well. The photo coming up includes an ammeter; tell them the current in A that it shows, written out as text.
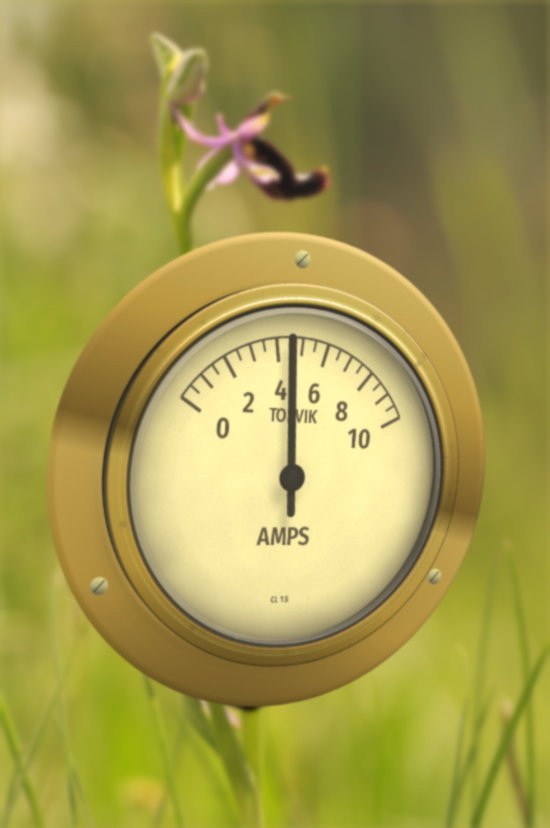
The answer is 4.5 A
